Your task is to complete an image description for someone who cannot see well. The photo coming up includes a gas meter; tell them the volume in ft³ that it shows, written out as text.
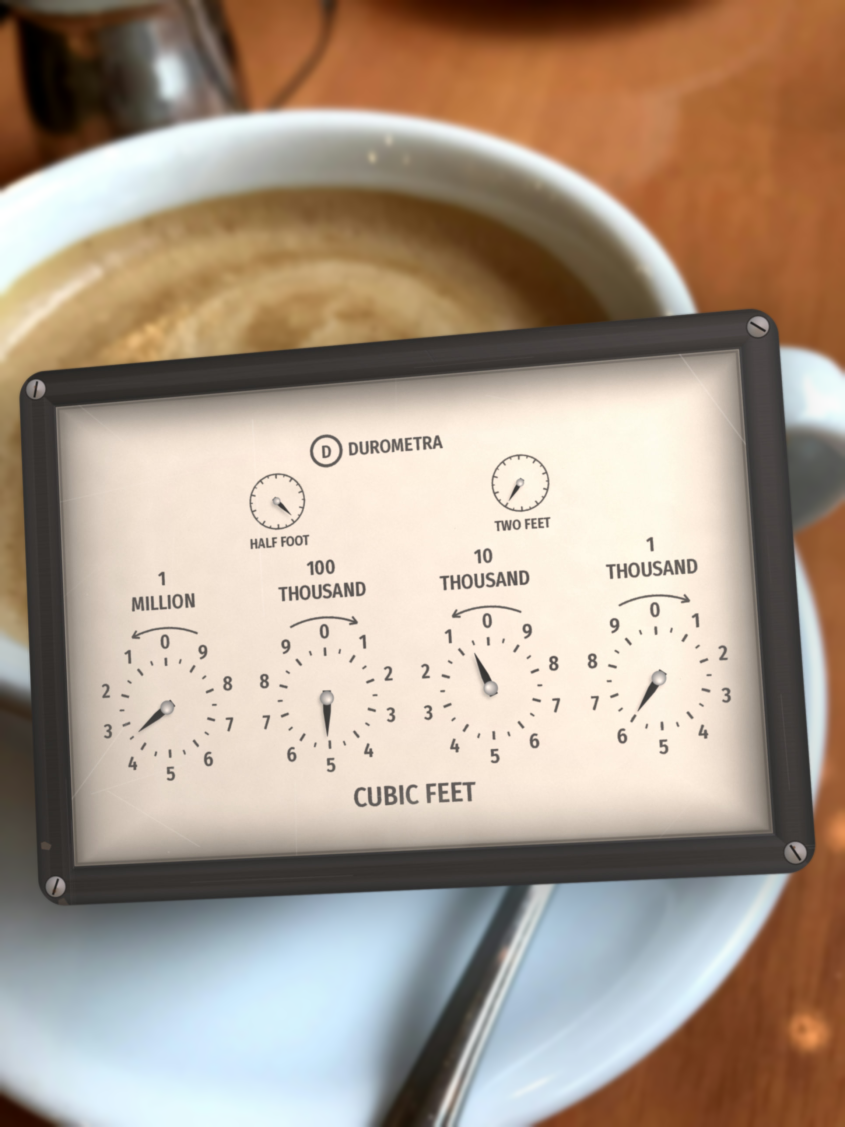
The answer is 350600 ft³
